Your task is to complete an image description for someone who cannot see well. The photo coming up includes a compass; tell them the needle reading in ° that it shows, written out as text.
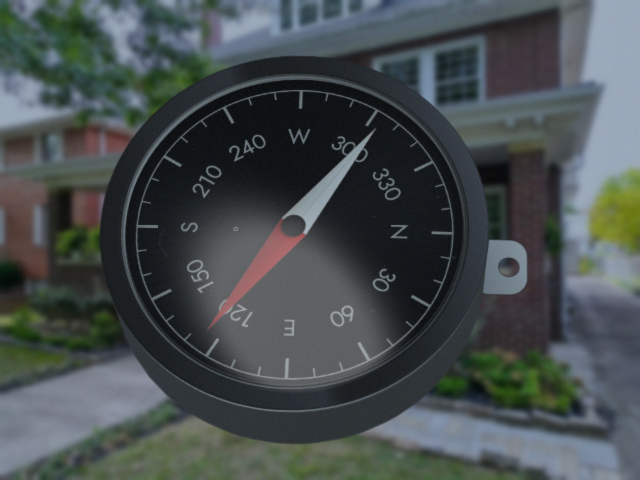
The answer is 125 °
